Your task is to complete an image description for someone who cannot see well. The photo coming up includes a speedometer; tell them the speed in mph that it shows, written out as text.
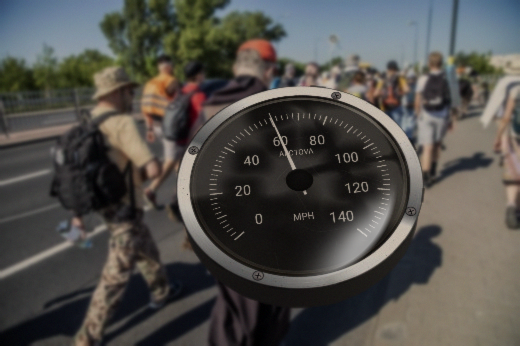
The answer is 60 mph
